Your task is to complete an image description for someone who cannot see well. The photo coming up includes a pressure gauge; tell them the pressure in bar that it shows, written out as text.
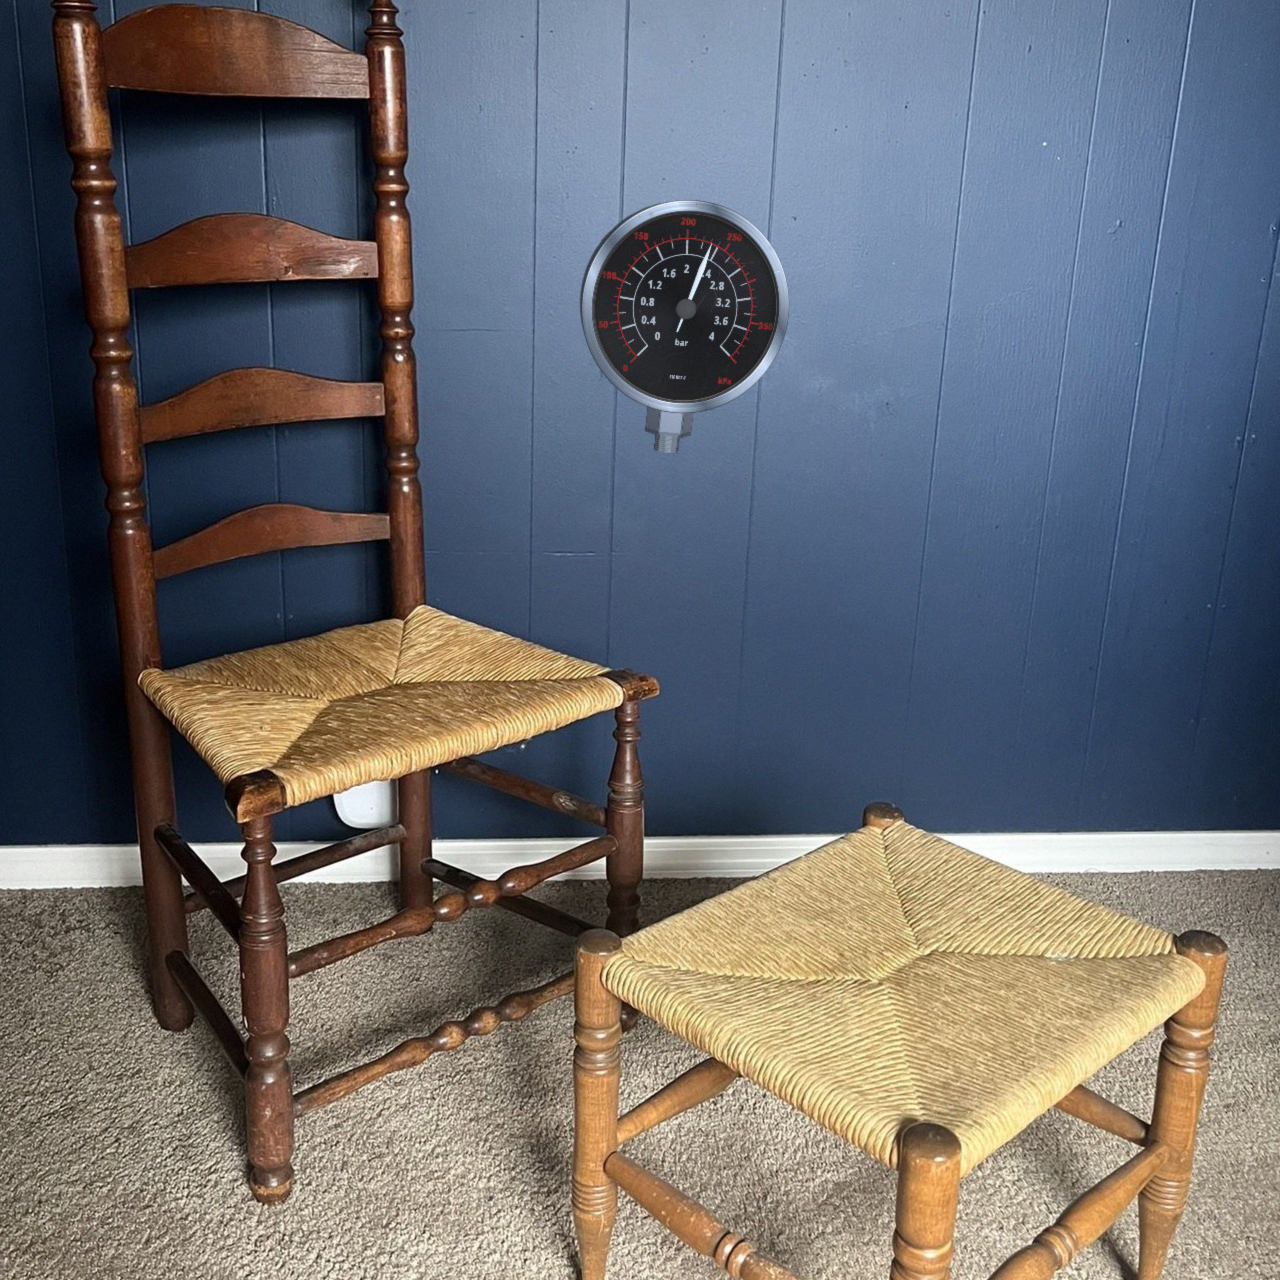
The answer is 2.3 bar
